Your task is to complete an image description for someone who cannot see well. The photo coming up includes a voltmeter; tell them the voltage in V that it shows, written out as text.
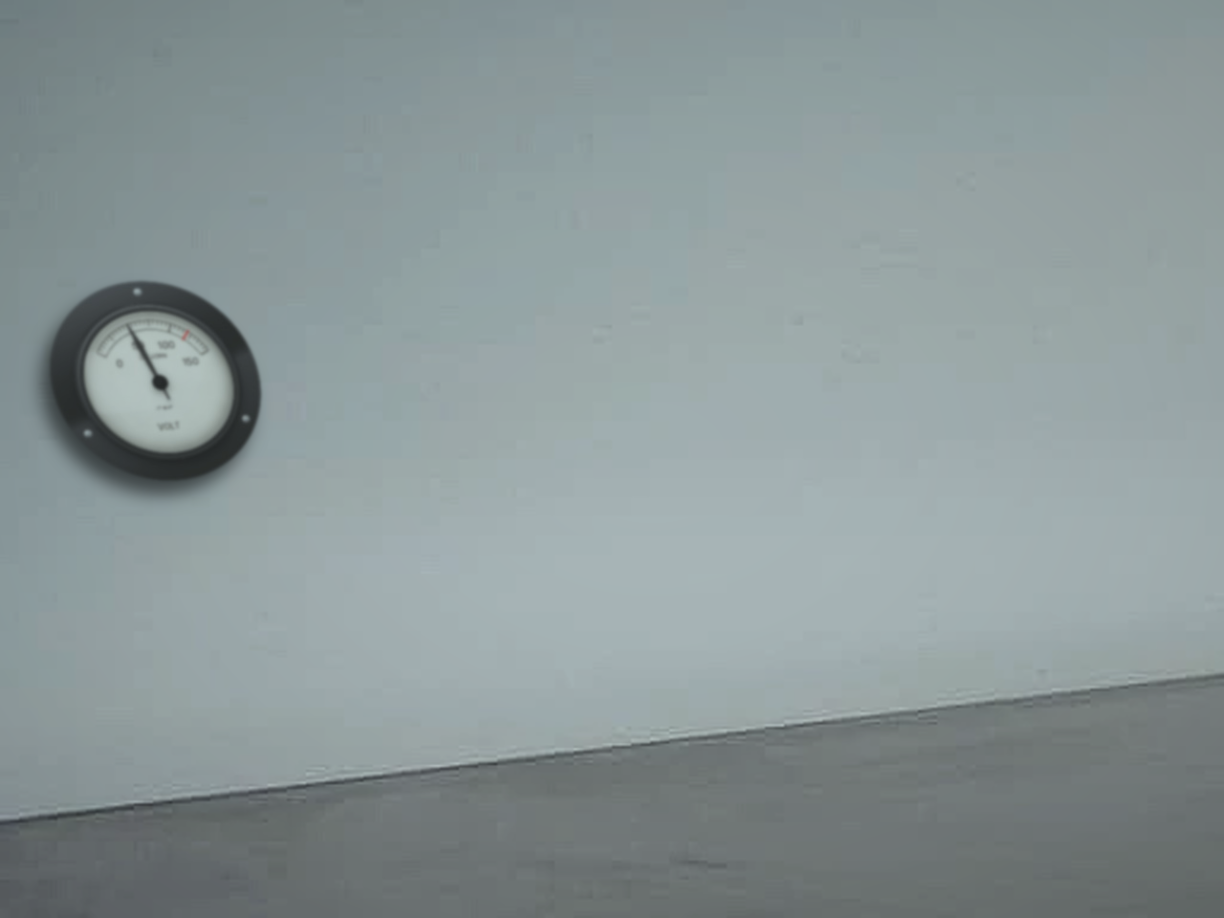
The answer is 50 V
